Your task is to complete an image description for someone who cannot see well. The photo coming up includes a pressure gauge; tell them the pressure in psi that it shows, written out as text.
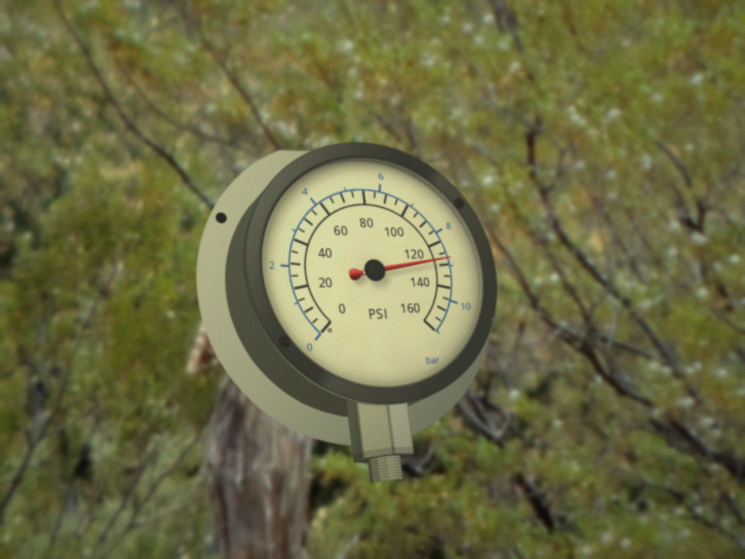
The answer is 127.5 psi
